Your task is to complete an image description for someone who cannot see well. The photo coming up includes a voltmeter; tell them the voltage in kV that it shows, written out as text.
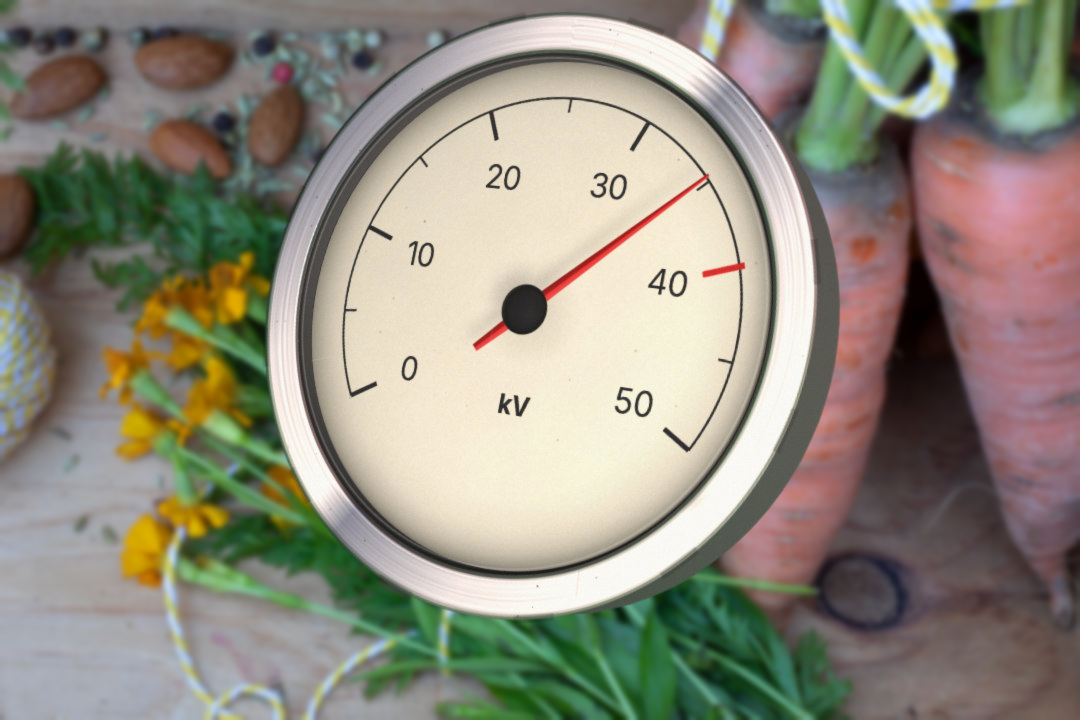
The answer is 35 kV
